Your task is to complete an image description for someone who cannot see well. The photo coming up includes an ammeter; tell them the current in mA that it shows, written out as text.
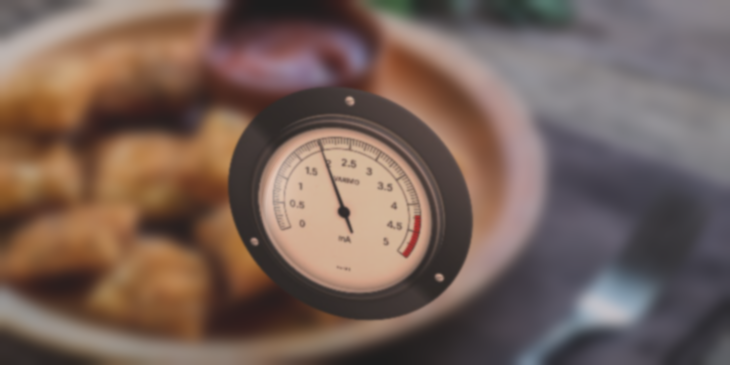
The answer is 2 mA
